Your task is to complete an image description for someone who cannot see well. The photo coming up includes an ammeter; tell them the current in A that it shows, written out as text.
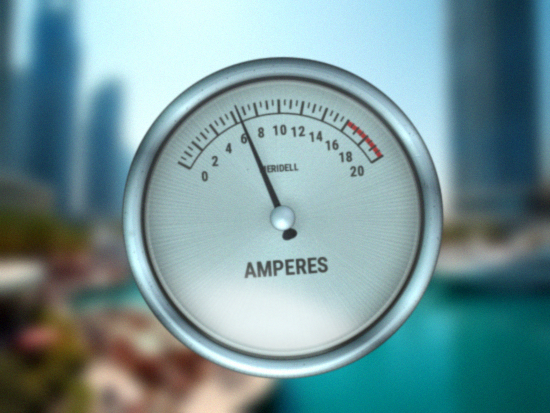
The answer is 6.5 A
